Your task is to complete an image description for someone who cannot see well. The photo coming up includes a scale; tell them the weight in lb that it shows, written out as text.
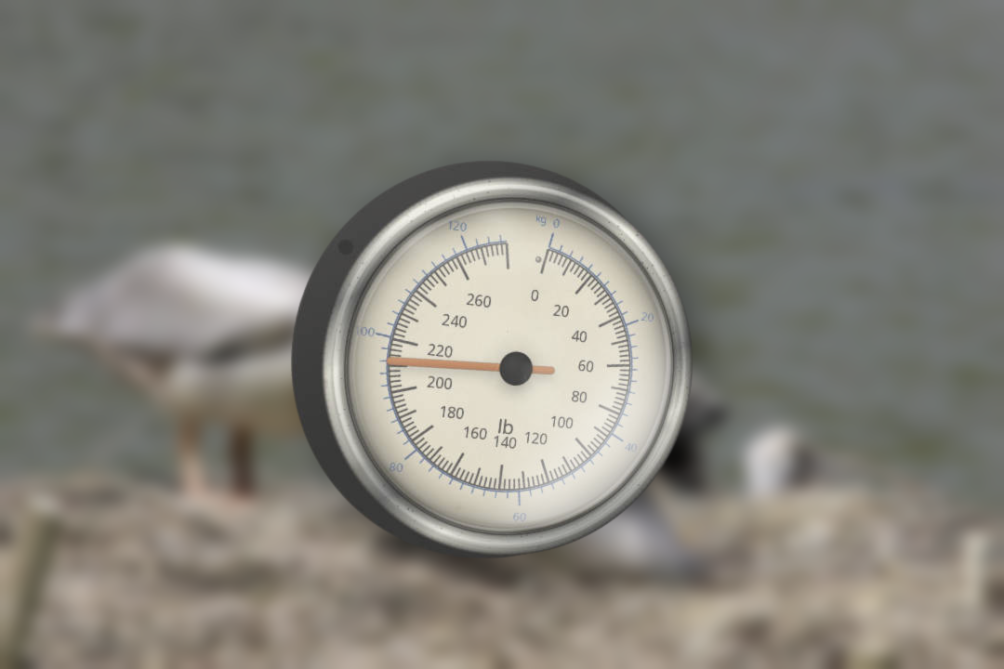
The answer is 212 lb
